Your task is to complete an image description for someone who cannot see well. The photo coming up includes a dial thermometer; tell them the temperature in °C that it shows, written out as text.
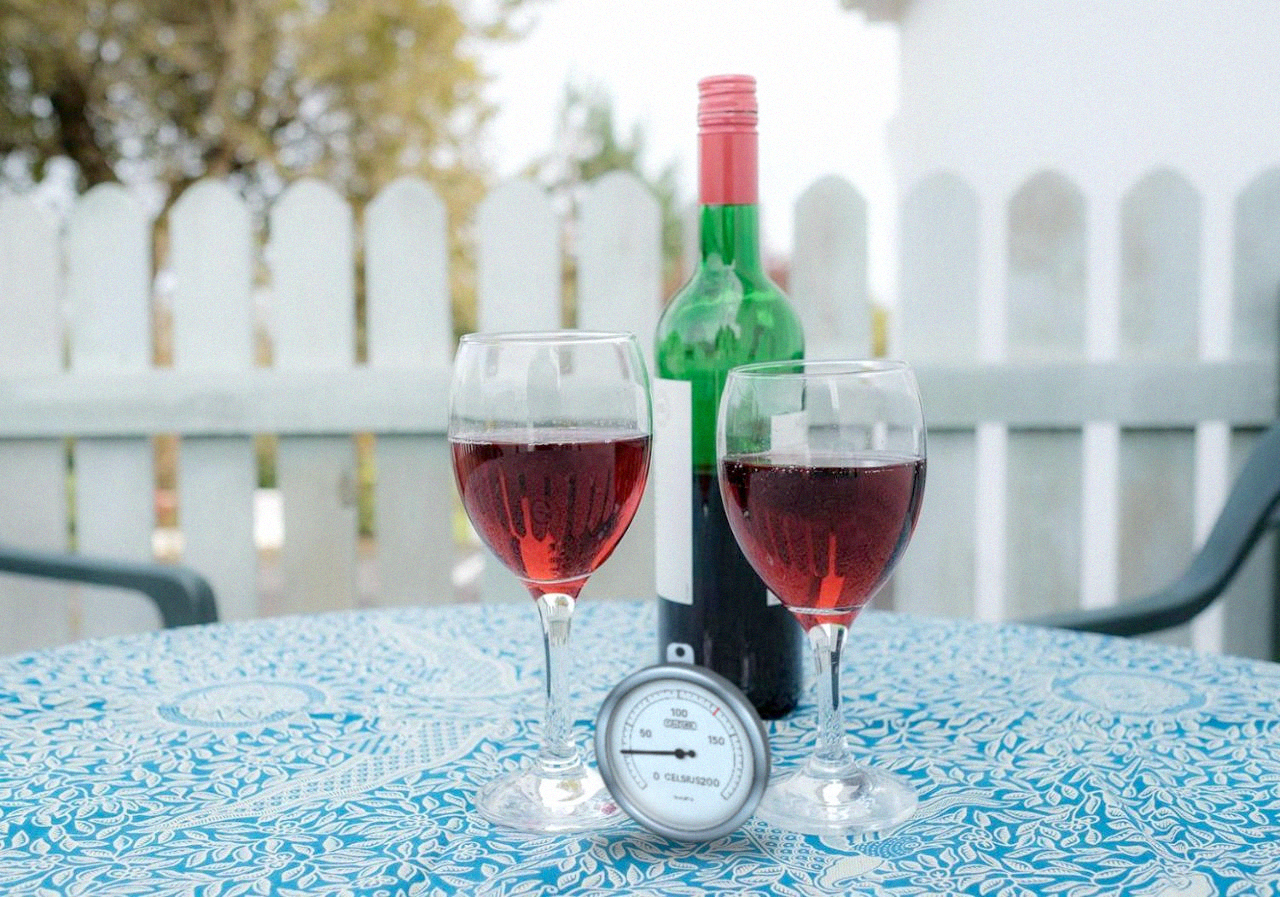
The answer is 30 °C
